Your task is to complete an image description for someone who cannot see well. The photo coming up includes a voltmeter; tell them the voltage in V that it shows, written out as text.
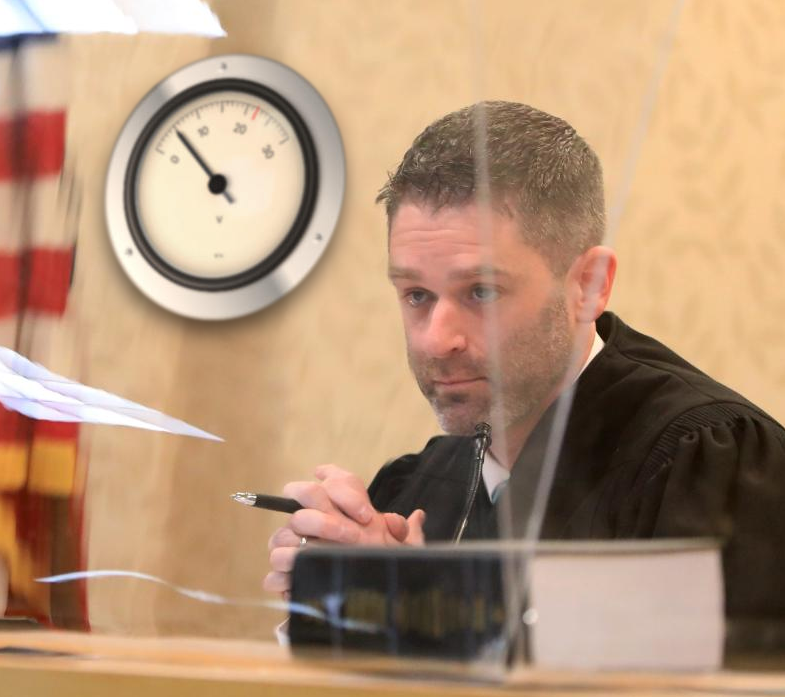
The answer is 5 V
